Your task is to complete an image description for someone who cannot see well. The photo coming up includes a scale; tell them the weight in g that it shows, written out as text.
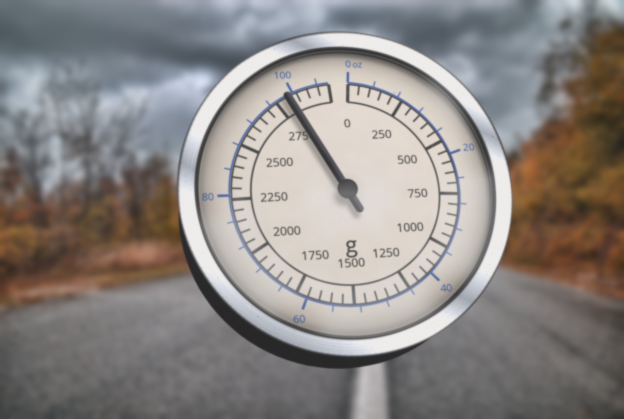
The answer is 2800 g
